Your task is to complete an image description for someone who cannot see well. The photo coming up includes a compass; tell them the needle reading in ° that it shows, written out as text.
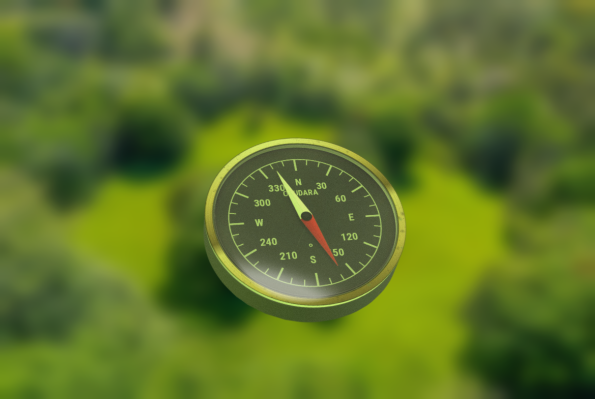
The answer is 160 °
